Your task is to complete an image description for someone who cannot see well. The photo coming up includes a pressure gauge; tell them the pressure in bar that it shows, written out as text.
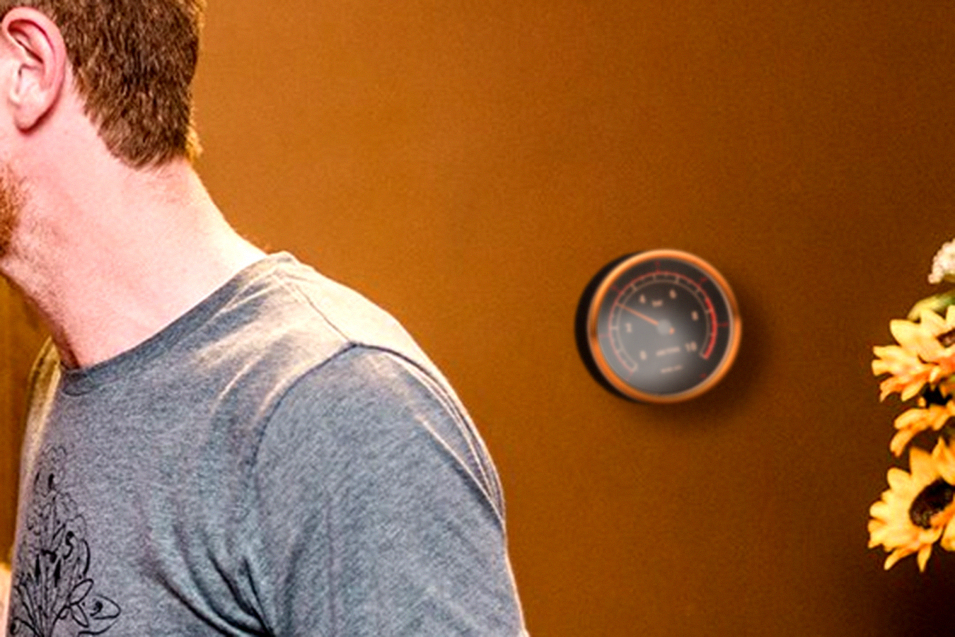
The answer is 3 bar
